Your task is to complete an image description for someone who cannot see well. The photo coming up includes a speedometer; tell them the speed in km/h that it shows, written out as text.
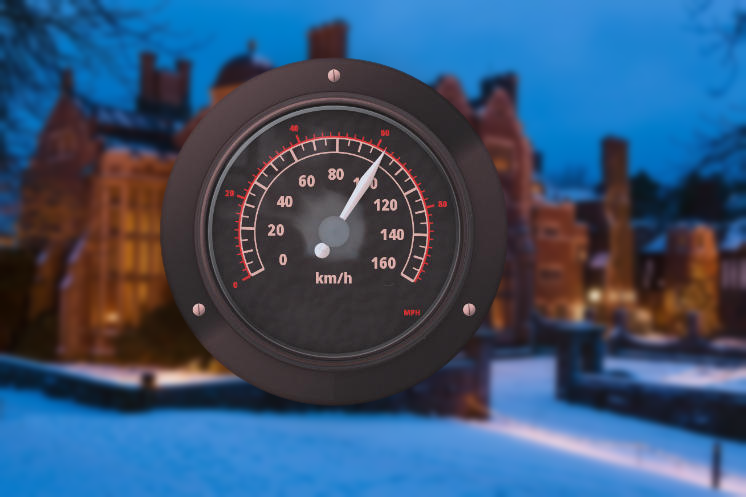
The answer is 100 km/h
